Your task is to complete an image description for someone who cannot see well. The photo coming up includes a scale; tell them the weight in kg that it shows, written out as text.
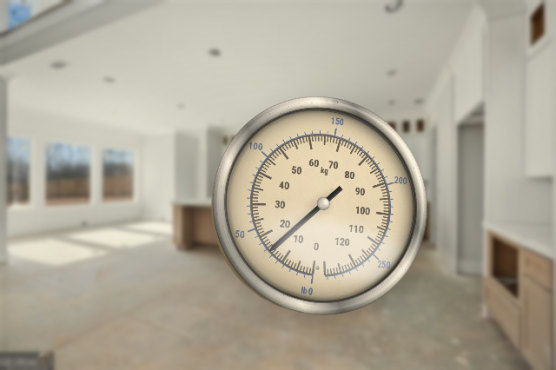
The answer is 15 kg
